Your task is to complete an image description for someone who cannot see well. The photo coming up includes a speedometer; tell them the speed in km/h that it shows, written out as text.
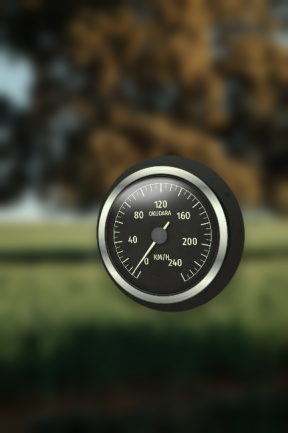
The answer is 5 km/h
